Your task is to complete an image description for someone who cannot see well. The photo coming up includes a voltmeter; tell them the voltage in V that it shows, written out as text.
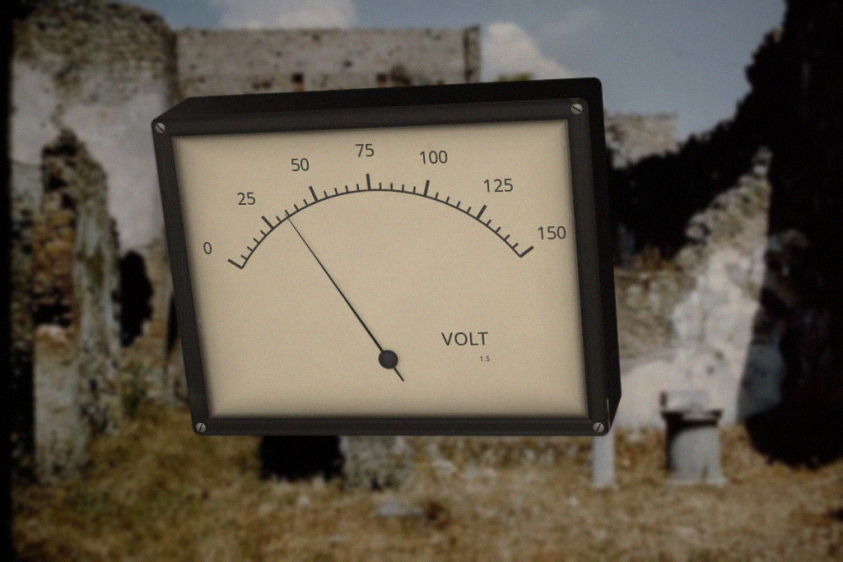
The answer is 35 V
